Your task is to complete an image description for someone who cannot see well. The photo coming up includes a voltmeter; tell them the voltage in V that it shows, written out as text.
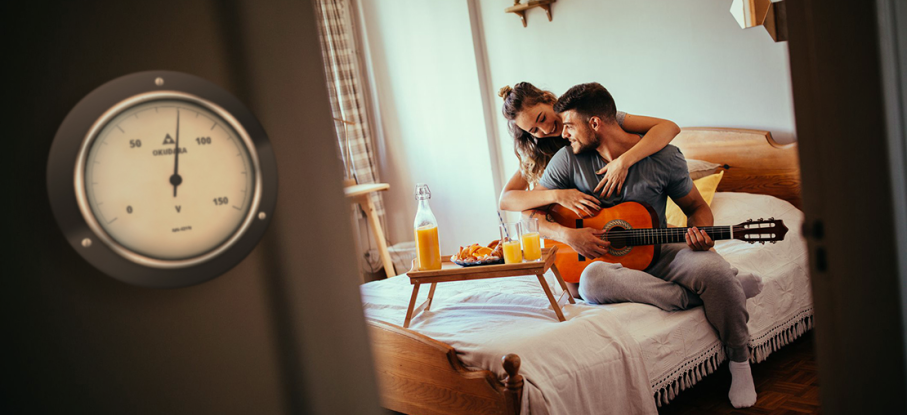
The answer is 80 V
